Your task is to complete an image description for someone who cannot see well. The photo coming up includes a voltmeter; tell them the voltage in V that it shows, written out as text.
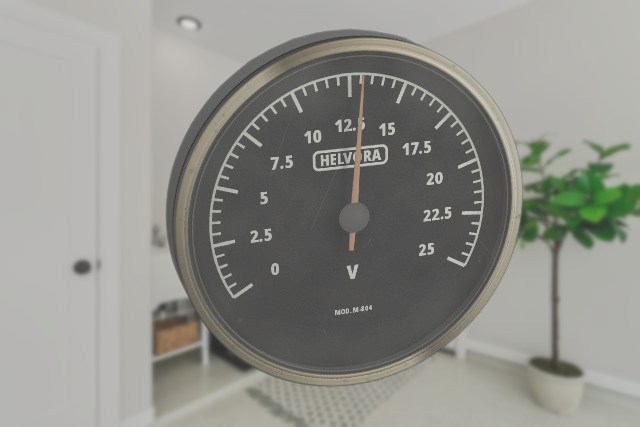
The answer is 13 V
